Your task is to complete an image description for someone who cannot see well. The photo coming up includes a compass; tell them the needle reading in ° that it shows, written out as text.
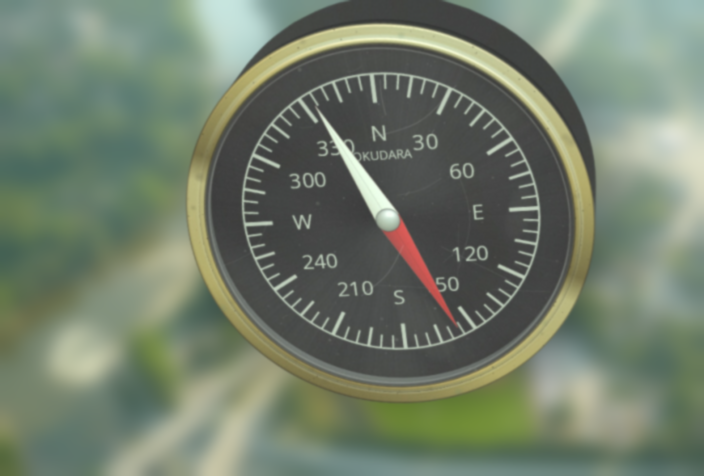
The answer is 155 °
